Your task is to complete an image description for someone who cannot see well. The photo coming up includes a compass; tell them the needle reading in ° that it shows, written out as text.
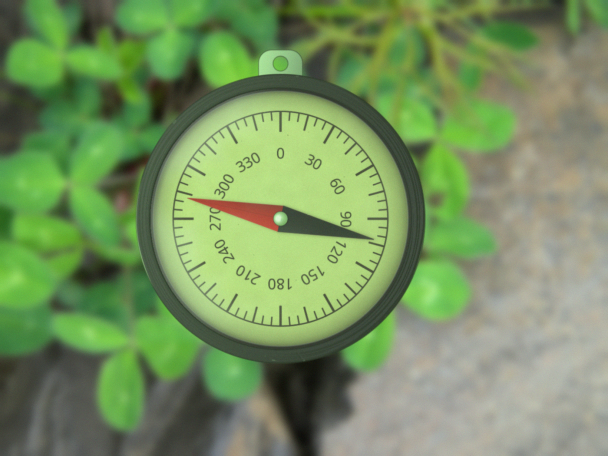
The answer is 282.5 °
